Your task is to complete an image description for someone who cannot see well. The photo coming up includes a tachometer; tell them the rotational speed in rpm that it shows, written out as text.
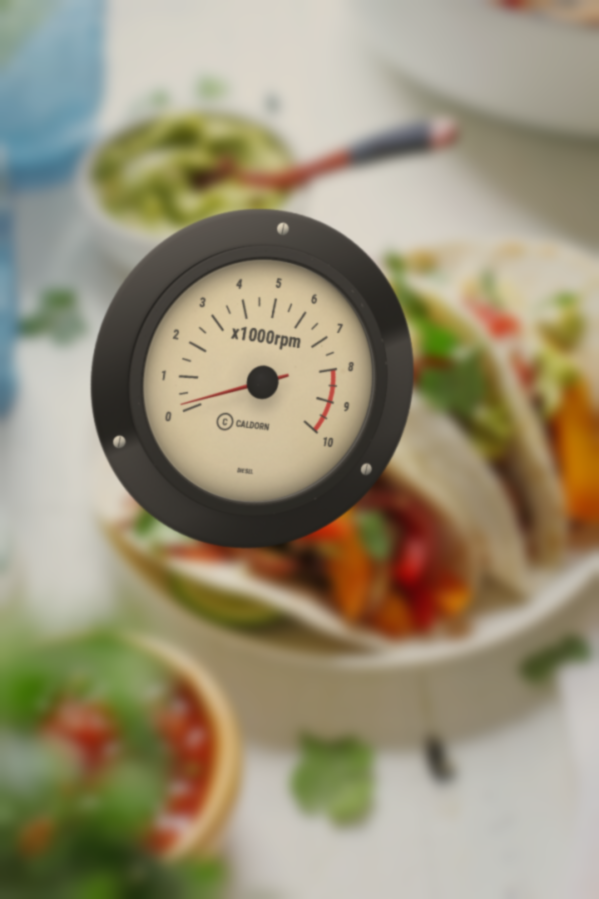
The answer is 250 rpm
